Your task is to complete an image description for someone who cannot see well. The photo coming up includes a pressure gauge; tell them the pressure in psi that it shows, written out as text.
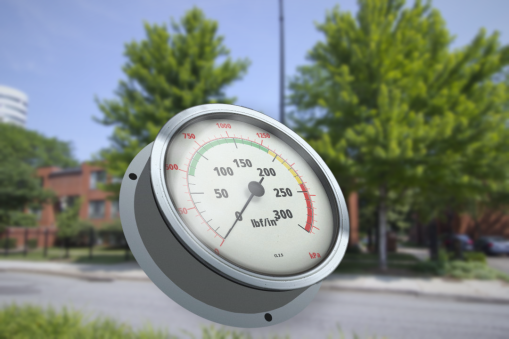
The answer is 0 psi
